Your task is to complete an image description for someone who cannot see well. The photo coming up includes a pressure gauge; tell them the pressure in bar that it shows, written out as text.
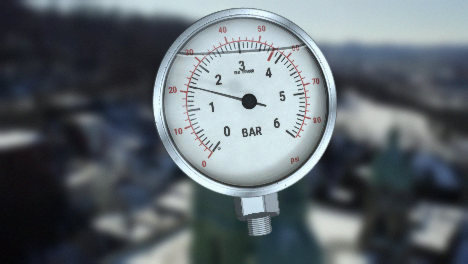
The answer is 1.5 bar
